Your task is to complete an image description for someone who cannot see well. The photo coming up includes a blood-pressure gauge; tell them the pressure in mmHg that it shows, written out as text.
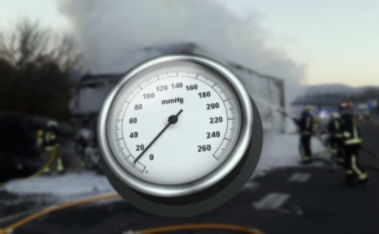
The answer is 10 mmHg
